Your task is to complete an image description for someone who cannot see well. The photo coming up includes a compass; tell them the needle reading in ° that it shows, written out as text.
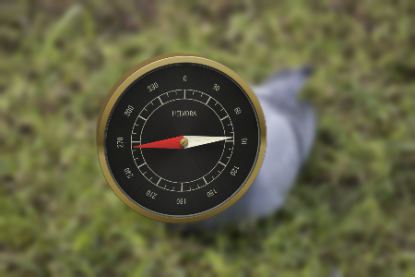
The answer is 265 °
